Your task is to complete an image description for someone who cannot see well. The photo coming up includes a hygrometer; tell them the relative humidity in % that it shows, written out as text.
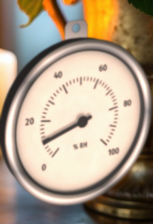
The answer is 10 %
